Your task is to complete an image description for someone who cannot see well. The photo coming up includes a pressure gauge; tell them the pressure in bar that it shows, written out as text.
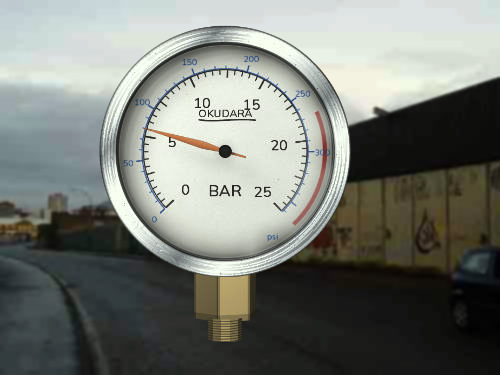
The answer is 5.5 bar
